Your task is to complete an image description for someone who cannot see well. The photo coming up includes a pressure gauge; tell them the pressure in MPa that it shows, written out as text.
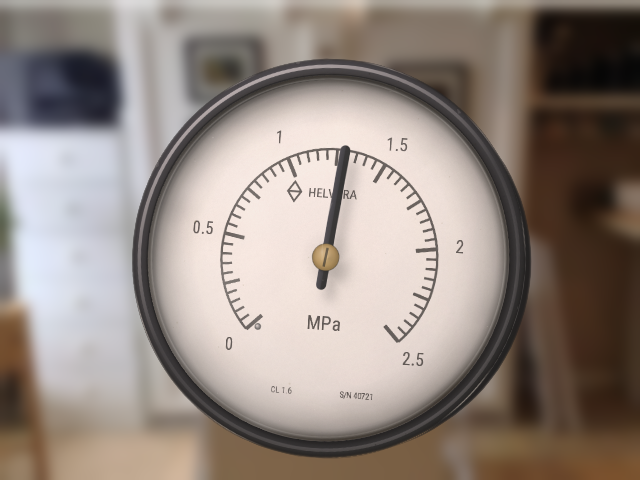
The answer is 1.3 MPa
